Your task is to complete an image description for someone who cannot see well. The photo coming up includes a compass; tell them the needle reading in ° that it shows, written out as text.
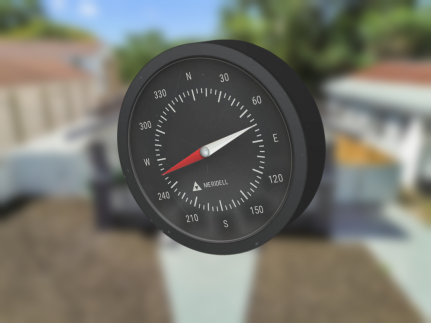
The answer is 255 °
